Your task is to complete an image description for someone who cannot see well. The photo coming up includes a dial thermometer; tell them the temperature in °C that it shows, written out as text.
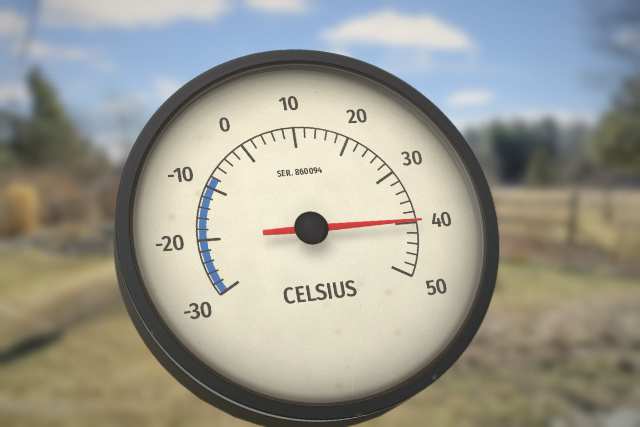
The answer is 40 °C
